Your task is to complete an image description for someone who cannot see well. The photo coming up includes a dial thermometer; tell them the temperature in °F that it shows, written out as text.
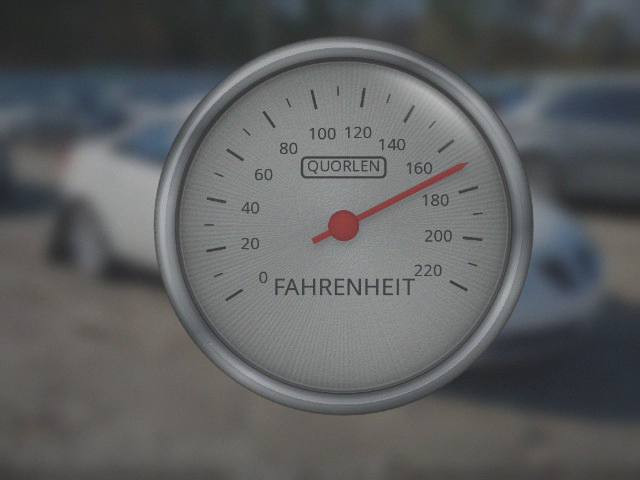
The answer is 170 °F
